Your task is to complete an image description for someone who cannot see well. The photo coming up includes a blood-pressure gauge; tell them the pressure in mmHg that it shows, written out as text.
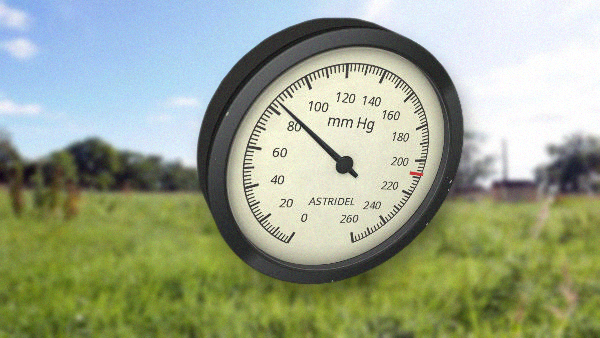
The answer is 84 mmHg
